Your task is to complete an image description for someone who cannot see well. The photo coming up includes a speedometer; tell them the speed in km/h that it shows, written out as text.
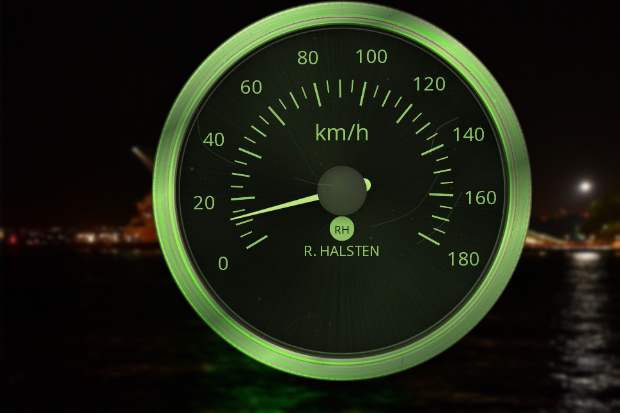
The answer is 12.5 km/h
